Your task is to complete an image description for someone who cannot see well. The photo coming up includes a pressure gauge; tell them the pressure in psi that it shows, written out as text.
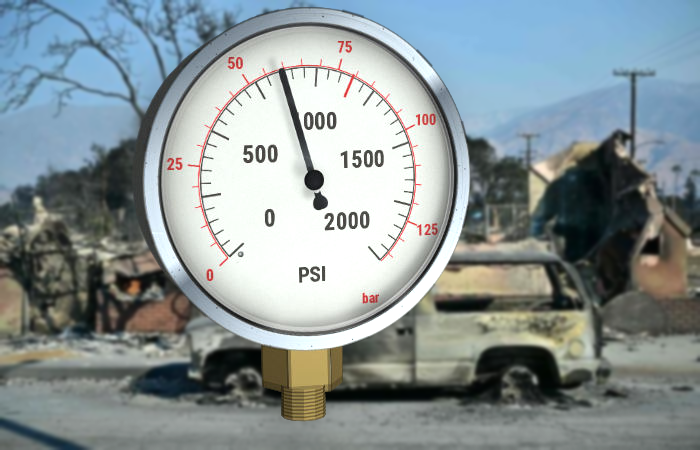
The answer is 850 psi
